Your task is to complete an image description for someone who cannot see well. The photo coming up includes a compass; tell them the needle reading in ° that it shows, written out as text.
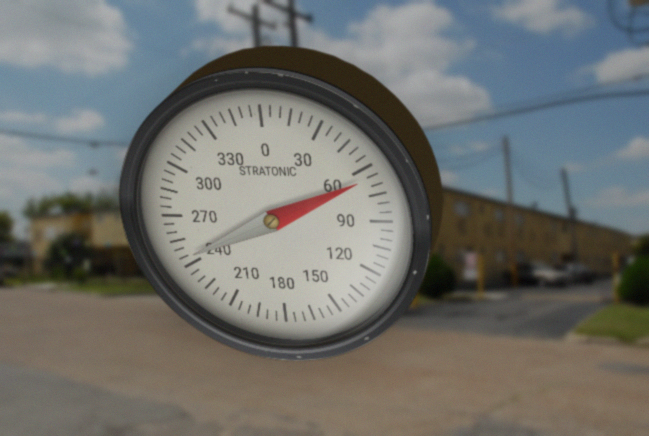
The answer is 65 °
